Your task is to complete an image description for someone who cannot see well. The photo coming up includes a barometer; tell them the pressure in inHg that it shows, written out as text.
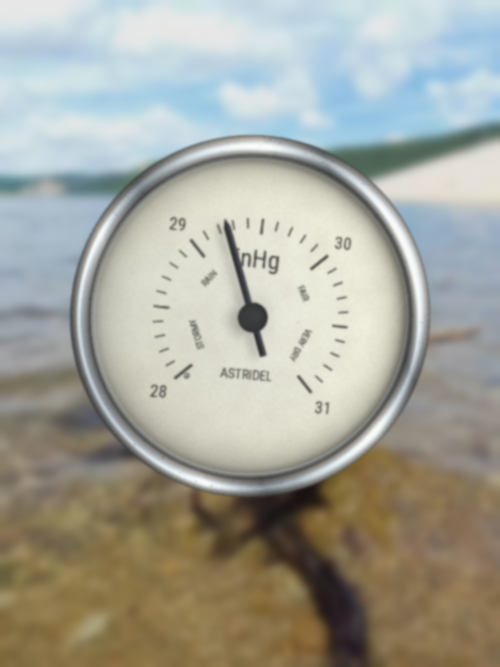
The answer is 29.25 inHg
